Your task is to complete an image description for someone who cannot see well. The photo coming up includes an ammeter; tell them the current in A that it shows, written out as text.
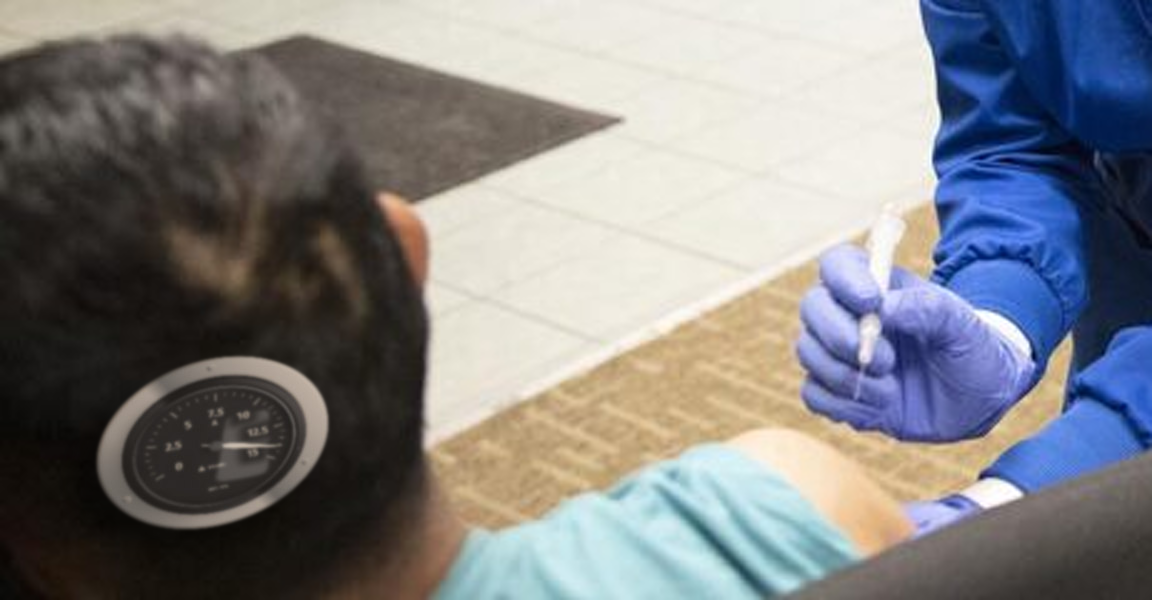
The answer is 14 A
